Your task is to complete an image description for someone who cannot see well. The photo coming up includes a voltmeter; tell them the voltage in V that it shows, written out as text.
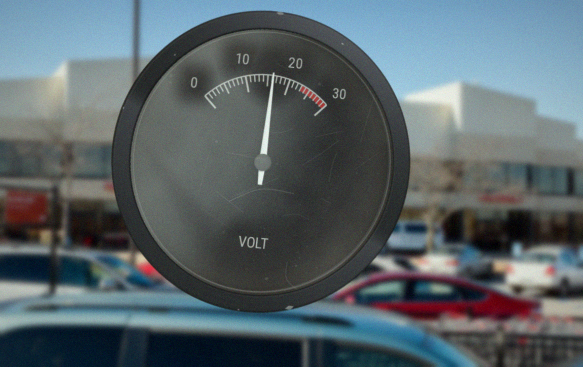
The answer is 16 V
